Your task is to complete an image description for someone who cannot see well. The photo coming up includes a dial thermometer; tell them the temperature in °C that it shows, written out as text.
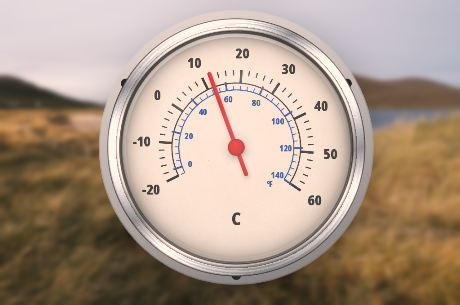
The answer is 12 °C
